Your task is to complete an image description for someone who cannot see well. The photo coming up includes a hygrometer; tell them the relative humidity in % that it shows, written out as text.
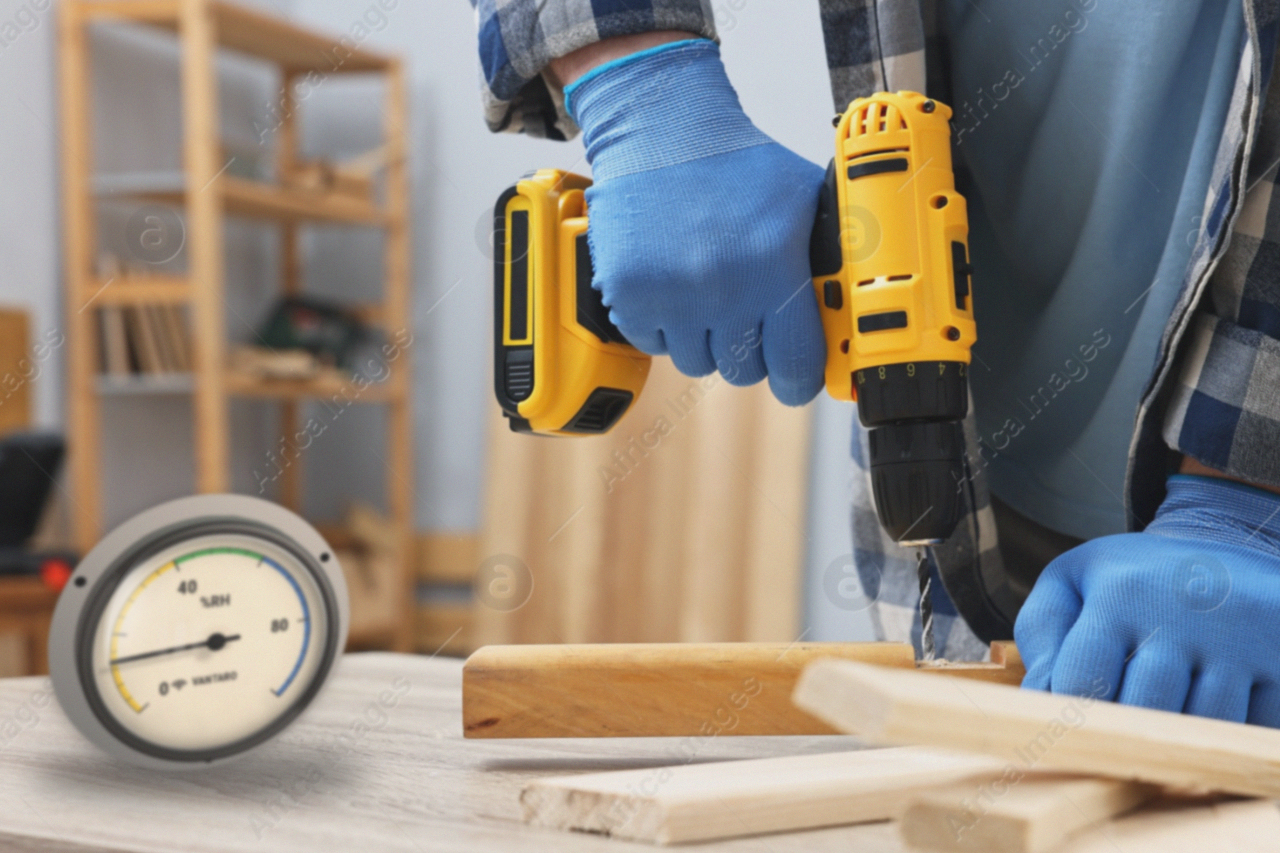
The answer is 14 %
